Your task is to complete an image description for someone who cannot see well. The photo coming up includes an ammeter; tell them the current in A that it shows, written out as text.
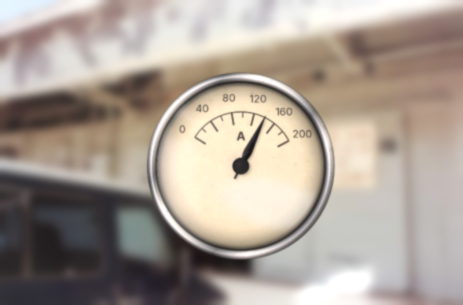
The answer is 140 A
